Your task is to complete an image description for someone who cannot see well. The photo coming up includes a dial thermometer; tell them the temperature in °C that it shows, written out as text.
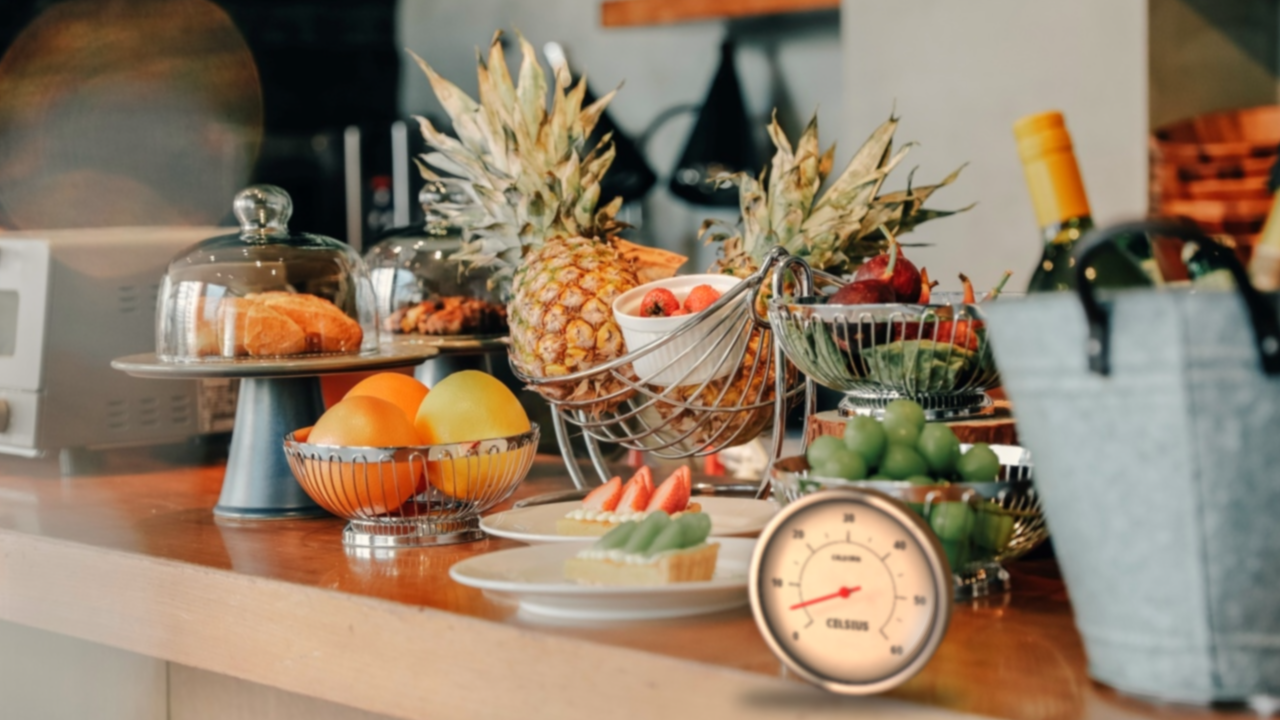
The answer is 5 °C
